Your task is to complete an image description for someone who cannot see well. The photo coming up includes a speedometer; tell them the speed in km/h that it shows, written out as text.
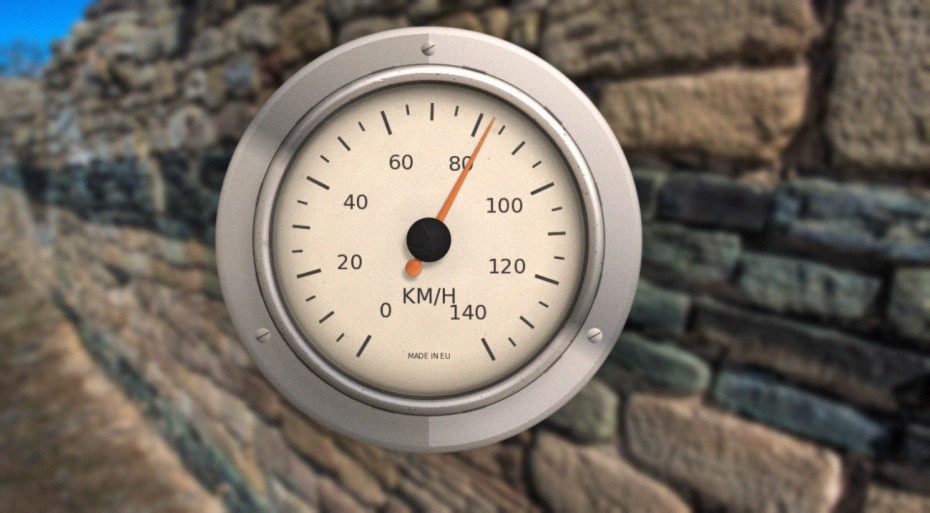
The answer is 82.5 km/h
